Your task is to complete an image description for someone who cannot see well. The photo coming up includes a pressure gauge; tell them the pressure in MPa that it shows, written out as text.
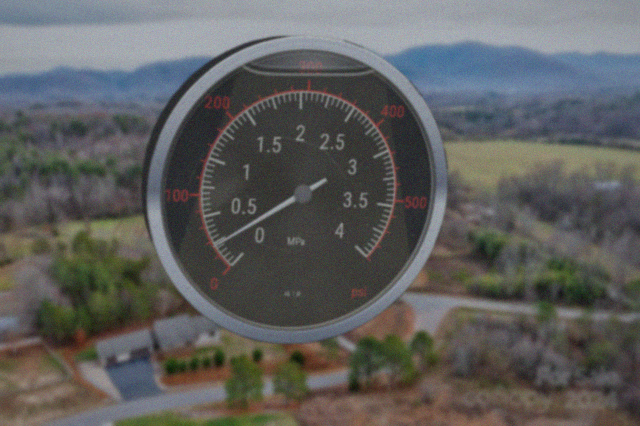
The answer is 0.25 MPa
